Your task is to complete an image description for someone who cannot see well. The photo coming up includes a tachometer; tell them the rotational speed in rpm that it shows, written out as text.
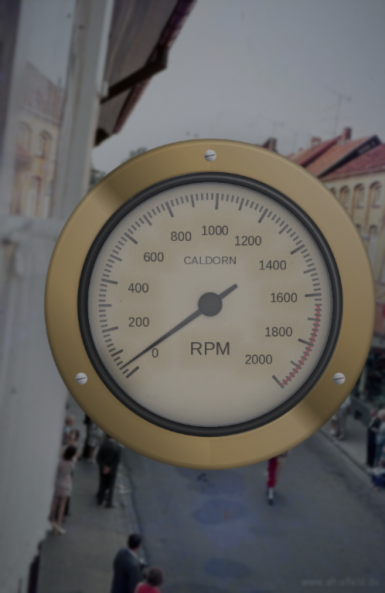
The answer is 40 rpm
